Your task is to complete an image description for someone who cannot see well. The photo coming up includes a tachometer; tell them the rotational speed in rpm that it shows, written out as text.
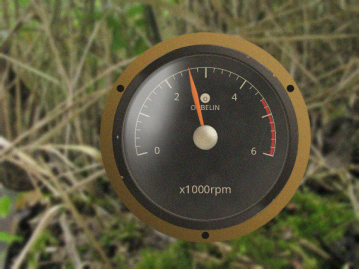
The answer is 2600 rpm
